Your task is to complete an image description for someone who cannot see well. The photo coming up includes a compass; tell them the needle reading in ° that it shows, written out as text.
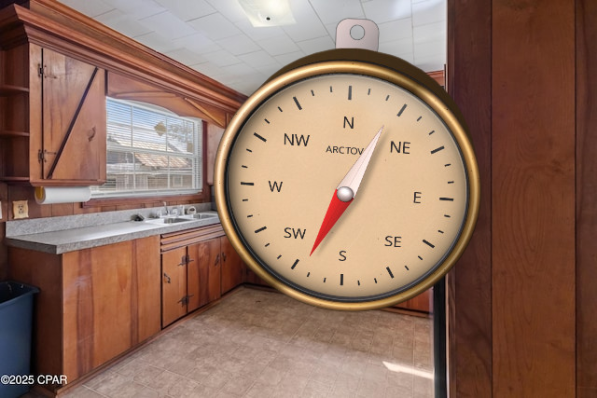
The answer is 205 °
